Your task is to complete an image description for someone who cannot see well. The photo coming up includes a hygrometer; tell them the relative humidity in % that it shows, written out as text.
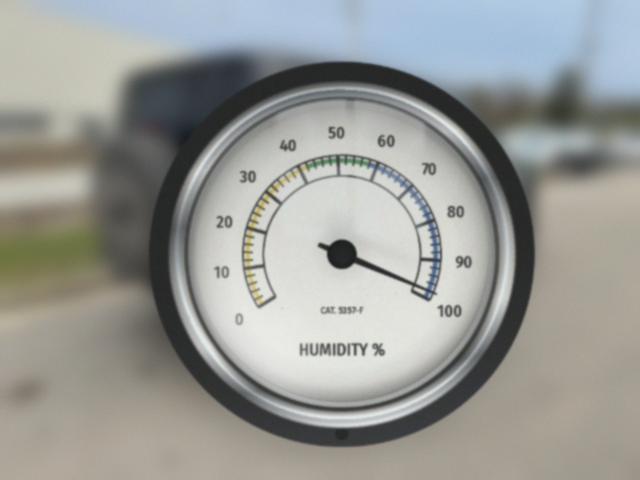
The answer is 98 %
